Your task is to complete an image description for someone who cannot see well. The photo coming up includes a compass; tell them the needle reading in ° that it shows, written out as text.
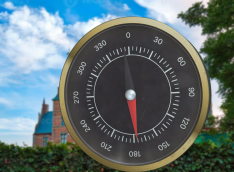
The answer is 175 °
